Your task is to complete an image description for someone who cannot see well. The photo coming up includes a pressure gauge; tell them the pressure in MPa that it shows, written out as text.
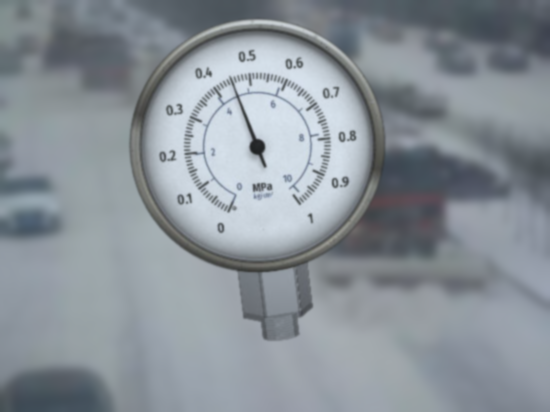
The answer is 0.45 MPa
